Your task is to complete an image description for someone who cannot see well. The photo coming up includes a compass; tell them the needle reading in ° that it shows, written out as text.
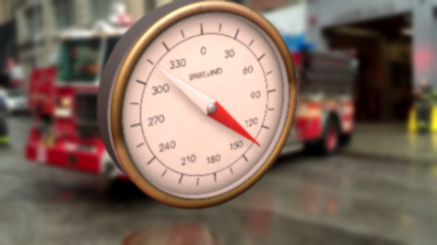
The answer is 135 °
